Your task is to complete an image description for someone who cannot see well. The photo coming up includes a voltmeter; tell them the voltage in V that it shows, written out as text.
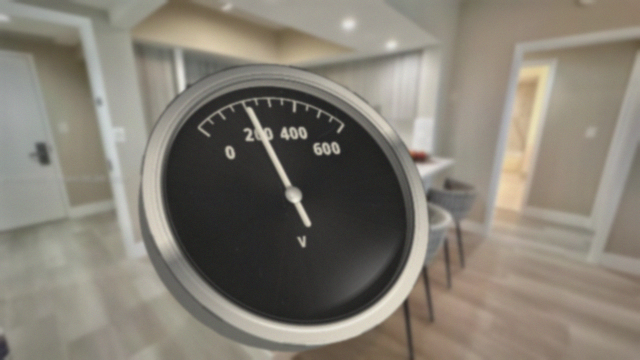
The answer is 200 V
